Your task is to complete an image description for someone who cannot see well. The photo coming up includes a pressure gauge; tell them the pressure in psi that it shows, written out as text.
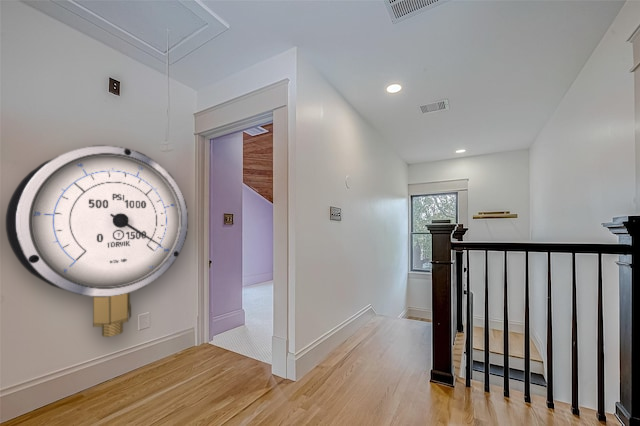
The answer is 1450 psi
